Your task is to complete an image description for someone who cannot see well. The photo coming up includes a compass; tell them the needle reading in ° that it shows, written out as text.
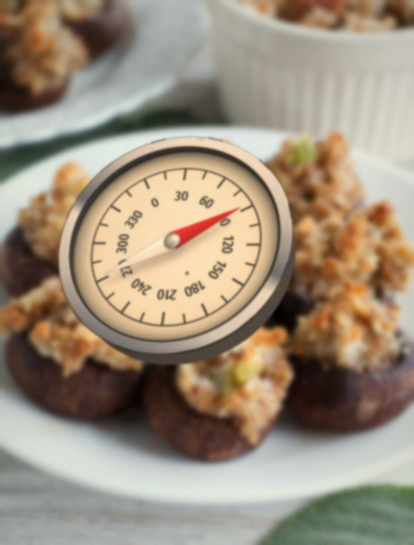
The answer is 90 °
